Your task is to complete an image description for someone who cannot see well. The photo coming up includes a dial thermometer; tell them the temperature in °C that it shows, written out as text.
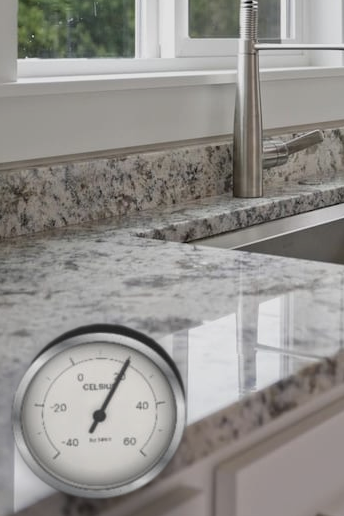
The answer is 20 °C
